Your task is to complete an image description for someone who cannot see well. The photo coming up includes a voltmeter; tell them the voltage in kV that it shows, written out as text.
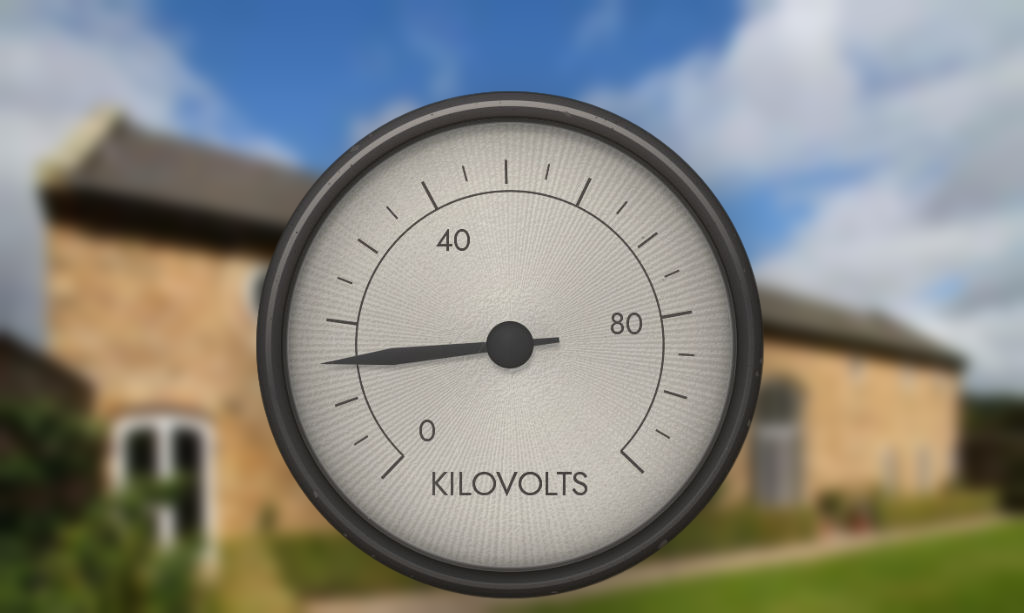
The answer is 15 kV
